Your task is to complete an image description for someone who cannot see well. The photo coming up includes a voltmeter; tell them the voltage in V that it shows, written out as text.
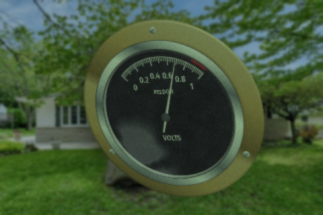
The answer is 0.7 V
